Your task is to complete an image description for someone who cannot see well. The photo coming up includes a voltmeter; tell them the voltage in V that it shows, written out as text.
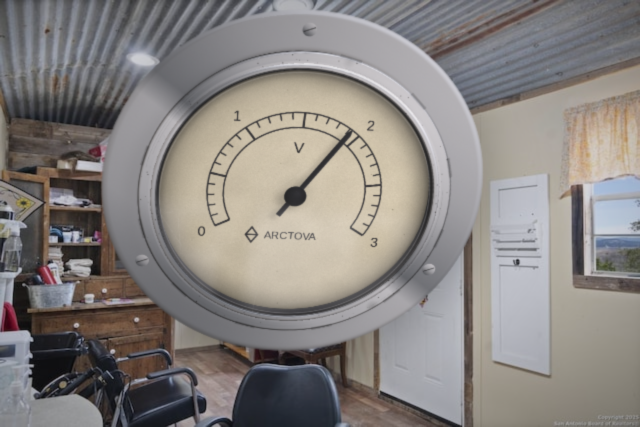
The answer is 1.9 V
